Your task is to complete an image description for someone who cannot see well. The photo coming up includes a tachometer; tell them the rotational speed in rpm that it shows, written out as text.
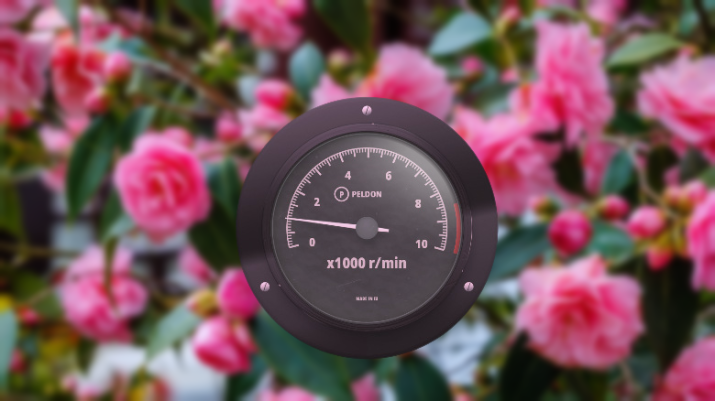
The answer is 1000 rpm
